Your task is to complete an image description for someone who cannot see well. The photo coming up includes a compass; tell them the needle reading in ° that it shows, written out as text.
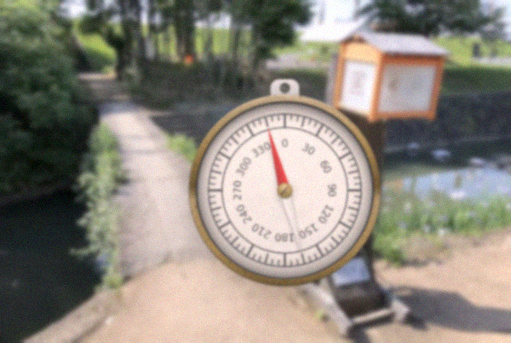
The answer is 345 °
